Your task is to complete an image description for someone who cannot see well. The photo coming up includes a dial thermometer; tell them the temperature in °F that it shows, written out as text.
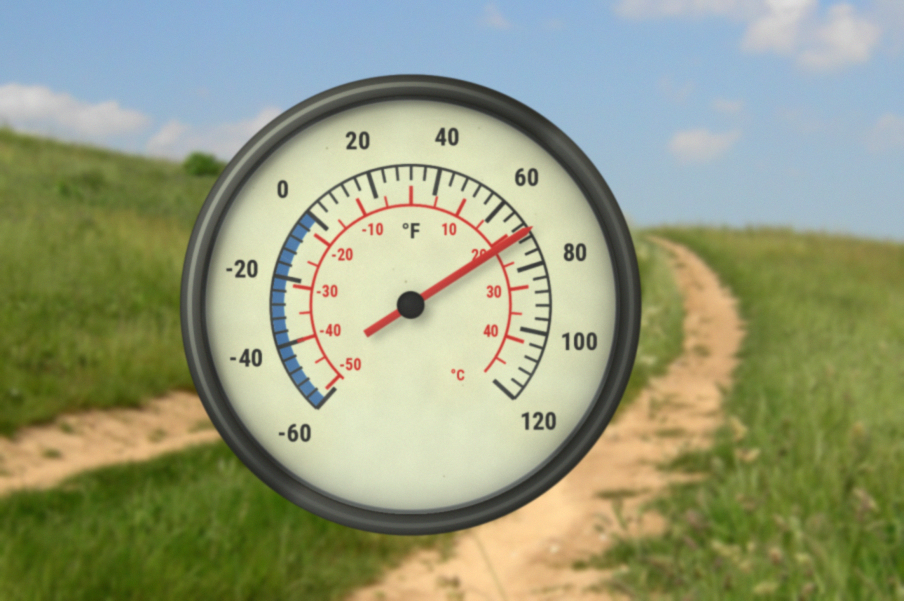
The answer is 70 °F
